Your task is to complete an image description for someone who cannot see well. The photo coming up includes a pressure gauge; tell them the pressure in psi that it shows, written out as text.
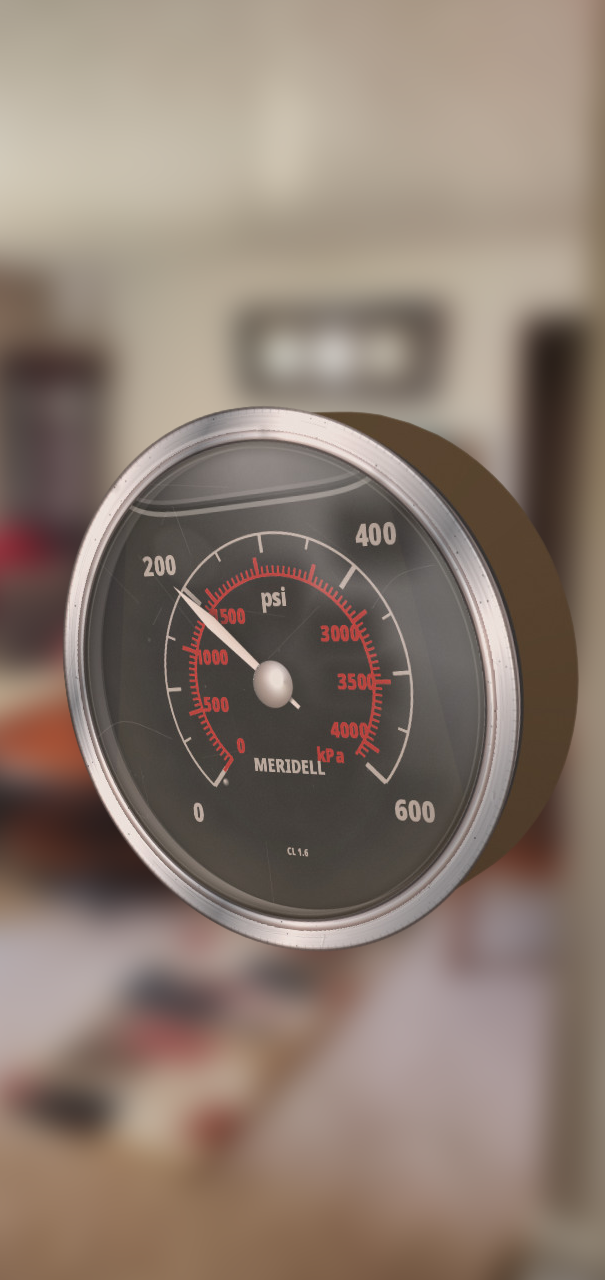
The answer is 200 psi
